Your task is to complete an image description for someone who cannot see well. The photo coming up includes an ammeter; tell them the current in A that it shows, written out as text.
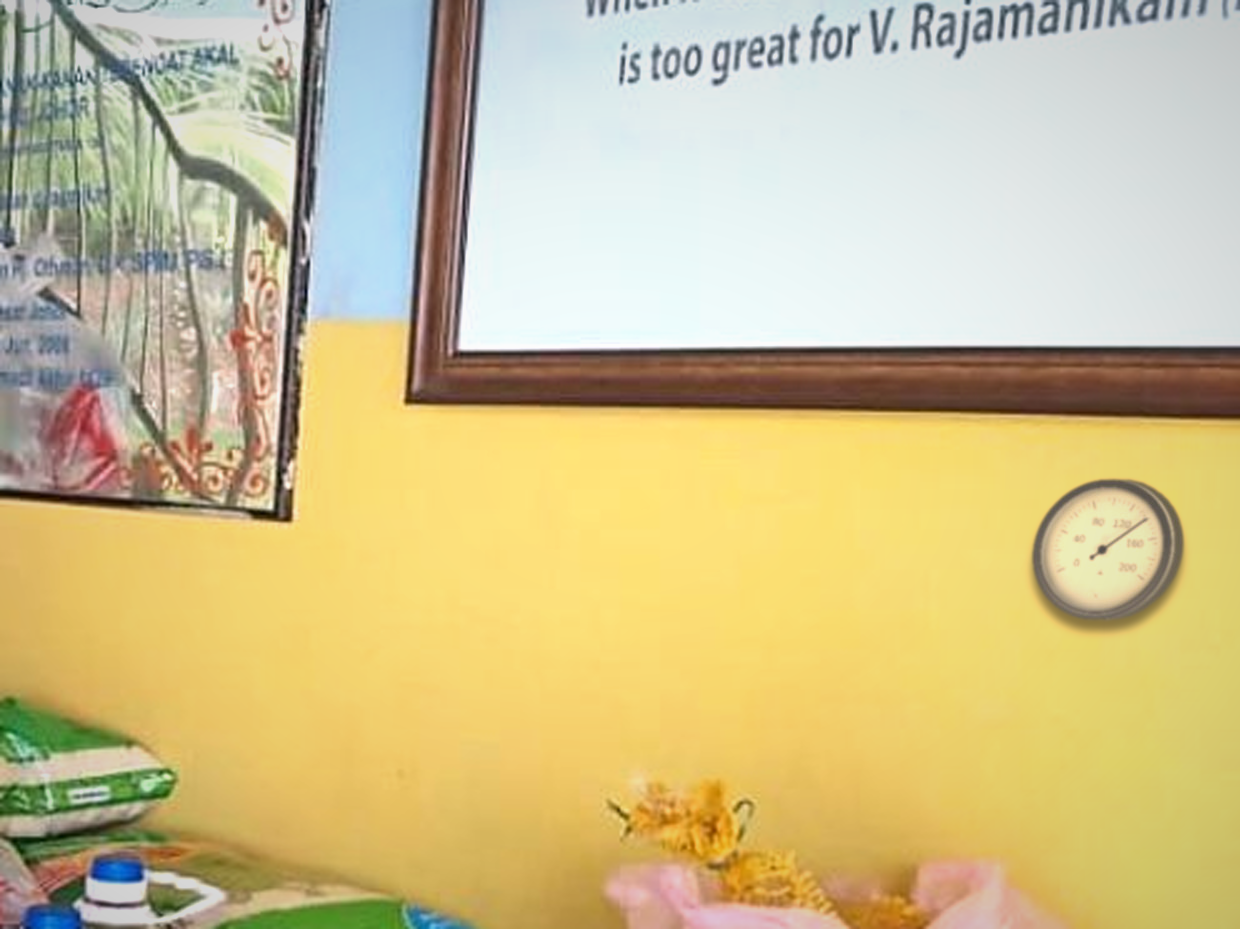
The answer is 140 A
